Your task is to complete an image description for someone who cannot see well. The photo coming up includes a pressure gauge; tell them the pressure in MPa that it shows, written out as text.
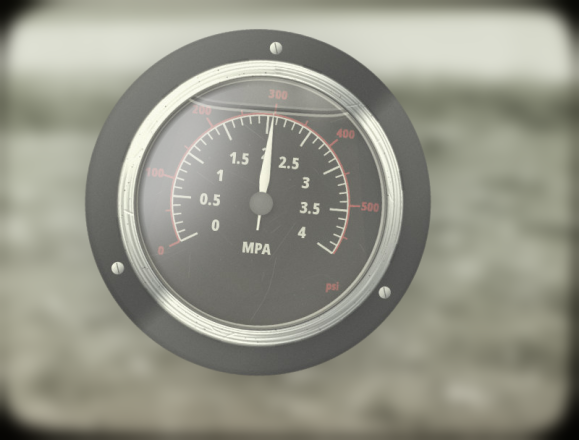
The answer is 2.05 MPa
